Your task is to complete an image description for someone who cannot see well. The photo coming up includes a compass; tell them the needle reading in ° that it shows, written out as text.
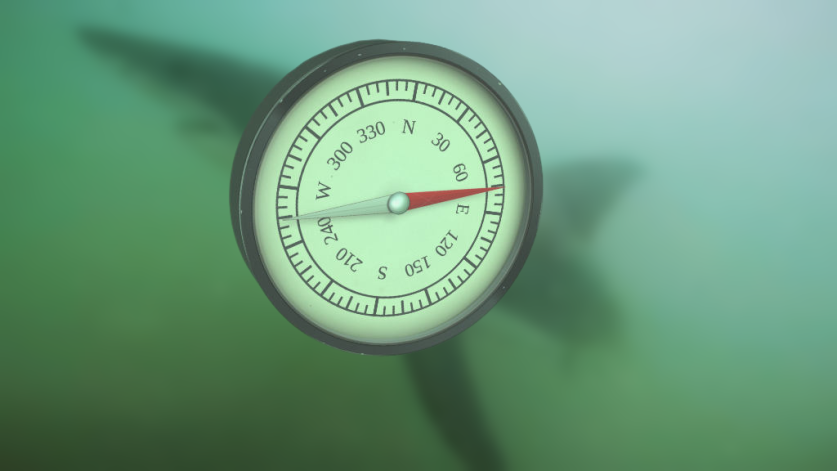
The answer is 75 °
